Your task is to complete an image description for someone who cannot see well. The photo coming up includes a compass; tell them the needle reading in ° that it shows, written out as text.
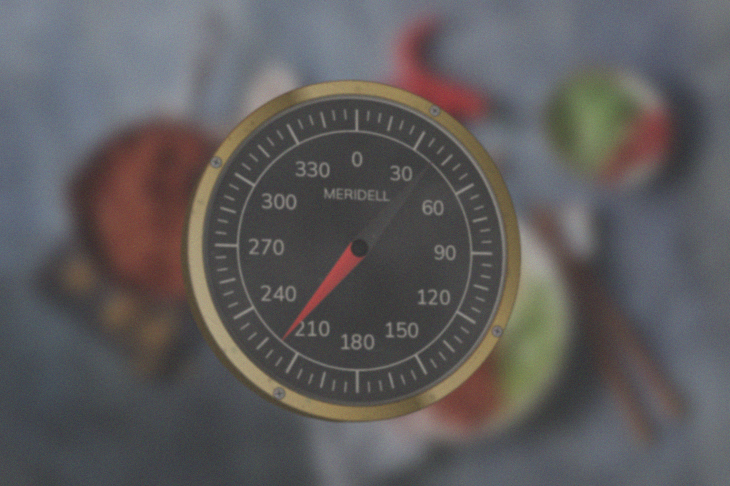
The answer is 220 °
